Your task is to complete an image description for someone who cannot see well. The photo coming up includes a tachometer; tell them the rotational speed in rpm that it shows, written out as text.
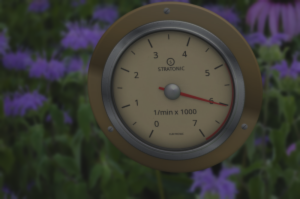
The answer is 6000 rpm
